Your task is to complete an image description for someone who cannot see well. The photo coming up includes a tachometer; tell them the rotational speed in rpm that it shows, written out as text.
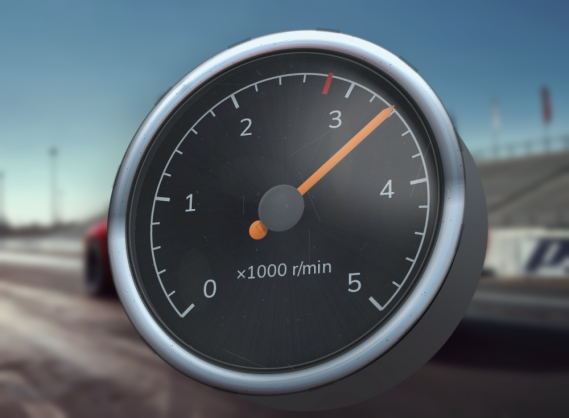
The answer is 3400 rpm
